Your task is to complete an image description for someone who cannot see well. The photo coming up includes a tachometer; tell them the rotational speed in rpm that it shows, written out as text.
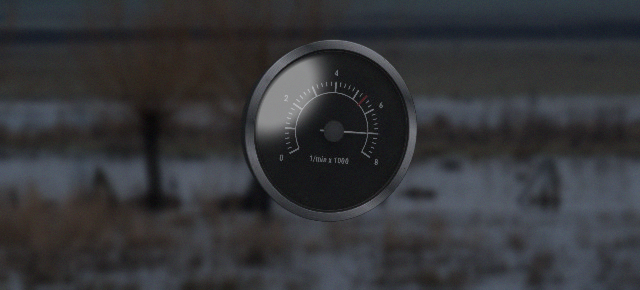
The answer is 7000 rpm
